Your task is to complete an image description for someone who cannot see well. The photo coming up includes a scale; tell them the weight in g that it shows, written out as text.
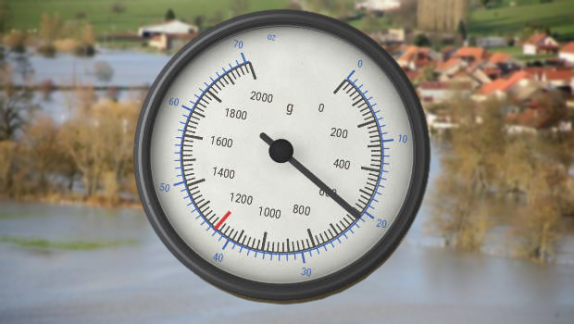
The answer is 600 g
